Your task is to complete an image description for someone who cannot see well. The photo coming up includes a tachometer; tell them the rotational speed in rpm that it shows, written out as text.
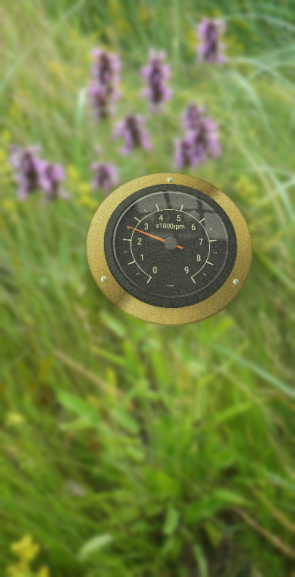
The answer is 2500 rpm
